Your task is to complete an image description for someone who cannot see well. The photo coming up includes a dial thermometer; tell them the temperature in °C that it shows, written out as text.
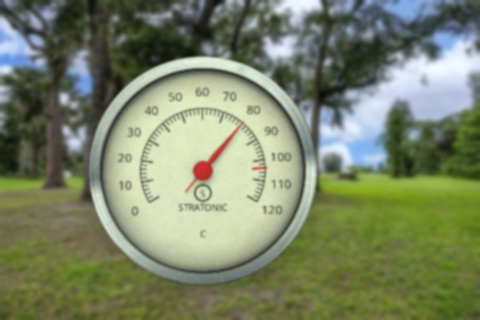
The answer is 80 °C
